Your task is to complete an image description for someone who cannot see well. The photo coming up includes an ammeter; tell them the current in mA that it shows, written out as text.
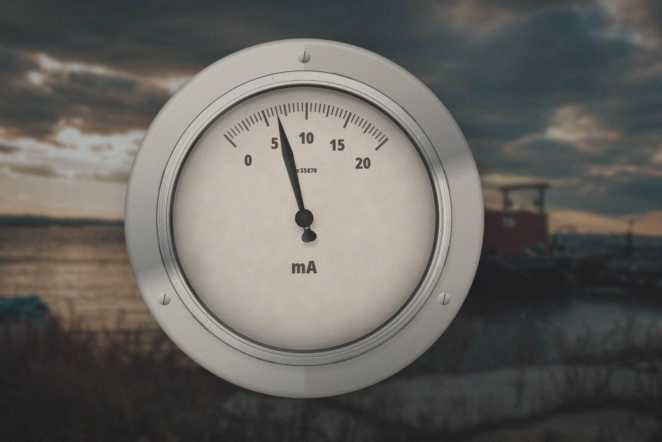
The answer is 6.5 mA
